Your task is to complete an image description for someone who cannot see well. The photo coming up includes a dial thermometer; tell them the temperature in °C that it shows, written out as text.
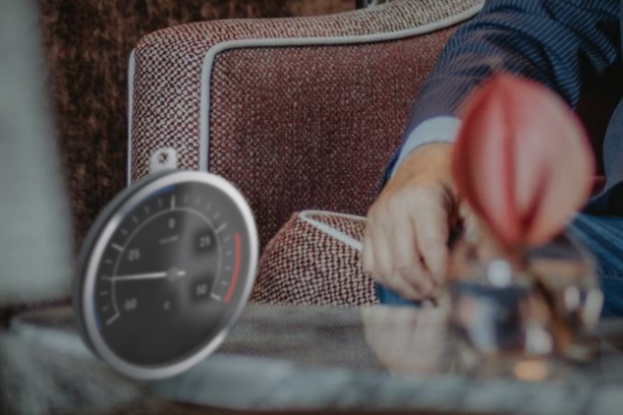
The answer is -35 °C
